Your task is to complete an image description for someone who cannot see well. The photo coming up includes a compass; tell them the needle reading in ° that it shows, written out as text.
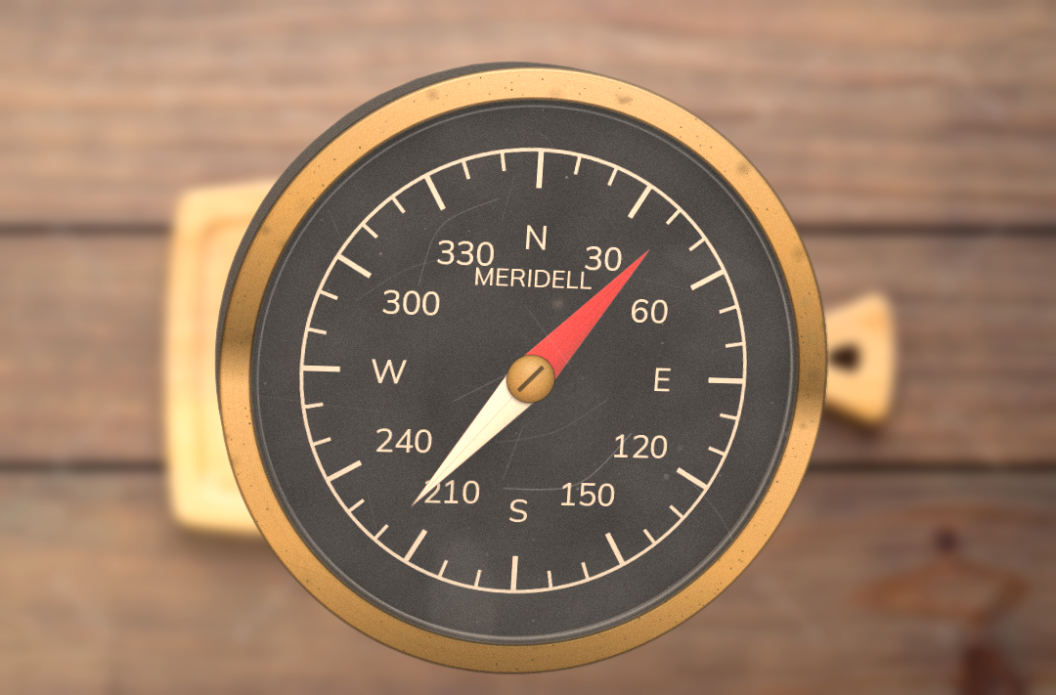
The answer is 40 °
